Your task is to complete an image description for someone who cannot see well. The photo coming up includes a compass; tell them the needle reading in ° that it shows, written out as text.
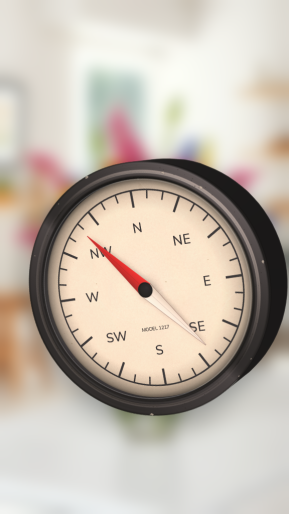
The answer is 320 °
